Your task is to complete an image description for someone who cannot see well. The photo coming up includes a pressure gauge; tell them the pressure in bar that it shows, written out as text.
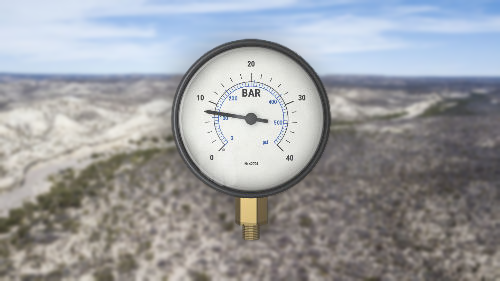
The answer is 8 bar
